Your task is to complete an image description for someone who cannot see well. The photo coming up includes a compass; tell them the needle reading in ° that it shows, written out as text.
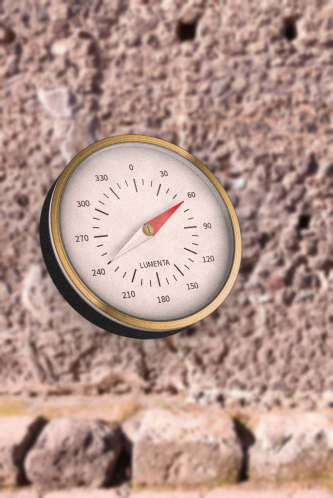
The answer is 60 °
